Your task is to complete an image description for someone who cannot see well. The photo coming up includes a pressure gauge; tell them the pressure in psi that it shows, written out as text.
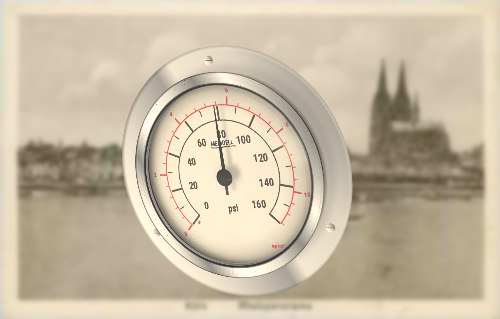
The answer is 80 psi
